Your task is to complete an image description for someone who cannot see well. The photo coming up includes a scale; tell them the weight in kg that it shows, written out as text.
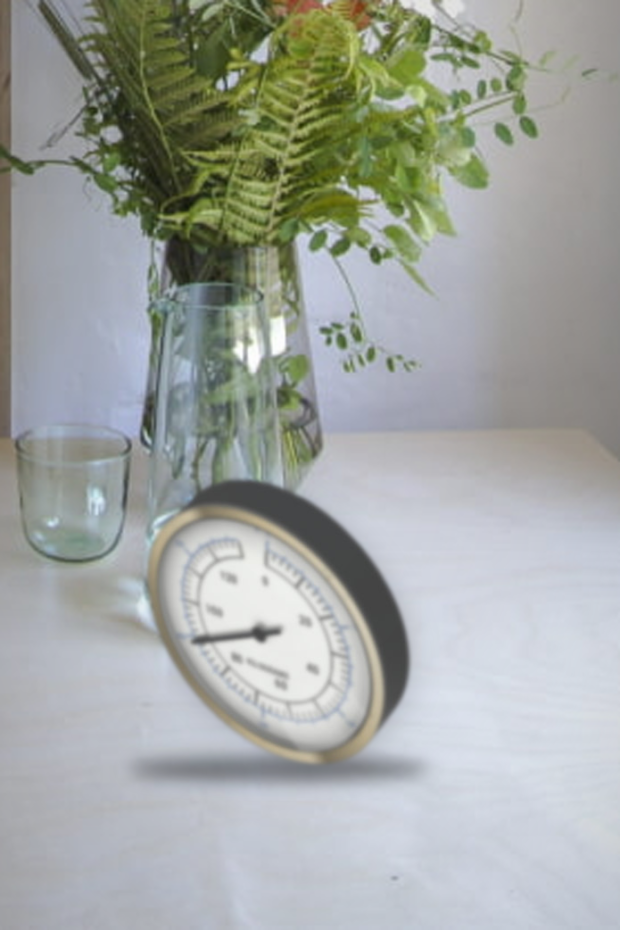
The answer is 90 kg
